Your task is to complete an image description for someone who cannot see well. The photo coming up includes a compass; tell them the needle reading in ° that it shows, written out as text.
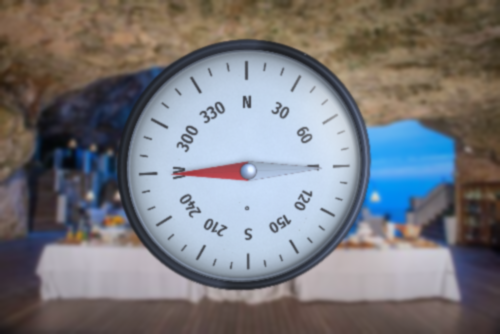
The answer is 270 °
